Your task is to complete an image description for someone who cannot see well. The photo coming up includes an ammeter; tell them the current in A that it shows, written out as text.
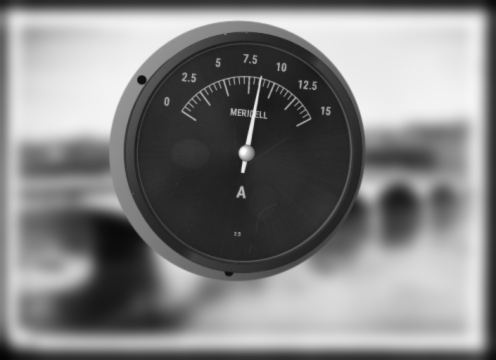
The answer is 8.5 A
